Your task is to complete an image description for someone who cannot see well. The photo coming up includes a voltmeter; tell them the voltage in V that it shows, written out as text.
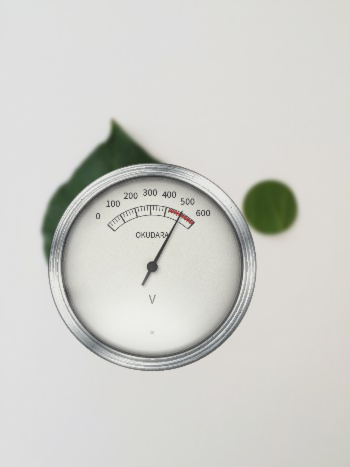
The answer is 500 V
